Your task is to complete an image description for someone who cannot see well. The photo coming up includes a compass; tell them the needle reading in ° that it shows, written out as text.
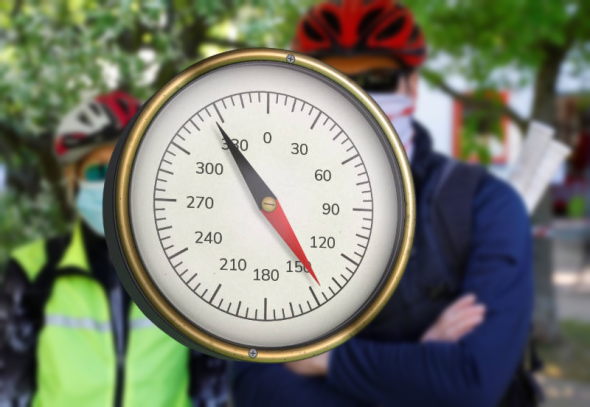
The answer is 145 °
